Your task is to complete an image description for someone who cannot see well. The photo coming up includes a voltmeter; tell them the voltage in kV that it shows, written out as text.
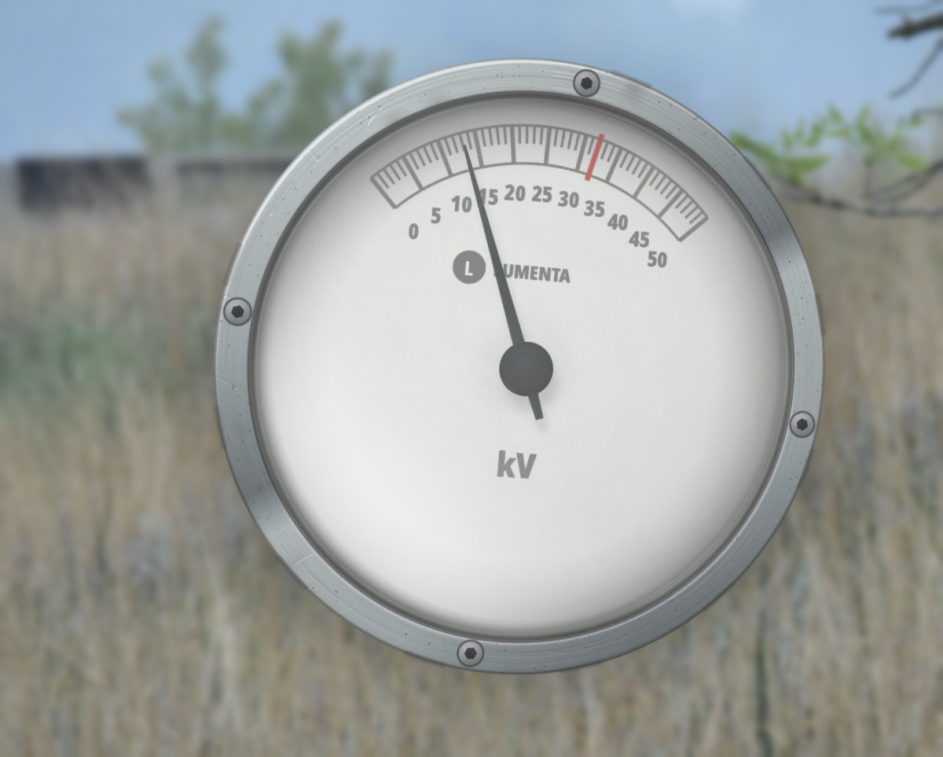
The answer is 13 kV
